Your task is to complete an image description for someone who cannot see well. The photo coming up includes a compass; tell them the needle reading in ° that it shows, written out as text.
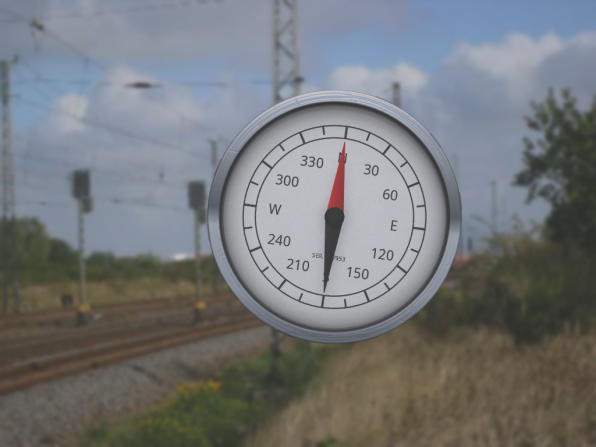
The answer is 0 °
